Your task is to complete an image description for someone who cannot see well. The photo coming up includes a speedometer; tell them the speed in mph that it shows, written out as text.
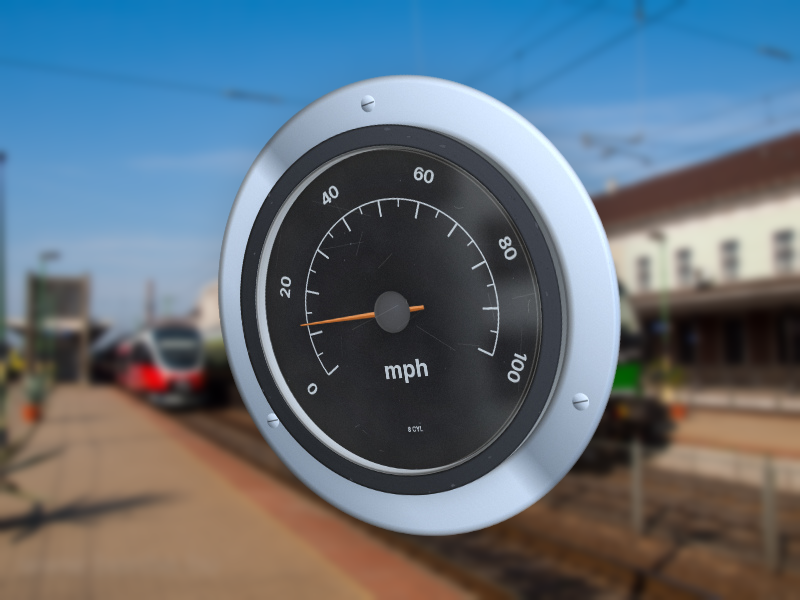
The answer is 12.5 mph
